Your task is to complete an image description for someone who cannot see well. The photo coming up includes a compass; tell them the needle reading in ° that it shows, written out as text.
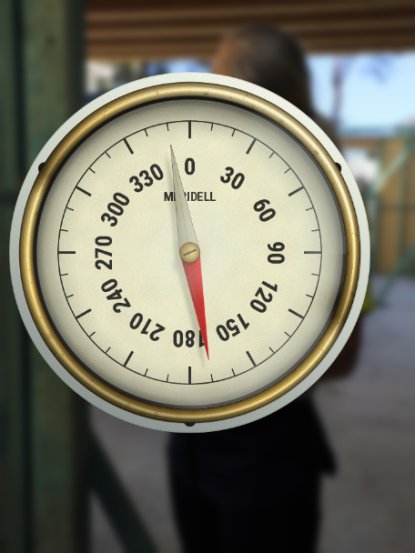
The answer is 170 °
